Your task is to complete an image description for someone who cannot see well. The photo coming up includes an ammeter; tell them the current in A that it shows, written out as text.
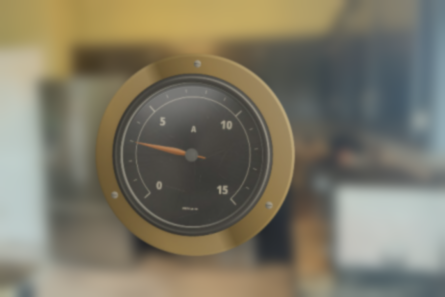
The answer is 3 A
